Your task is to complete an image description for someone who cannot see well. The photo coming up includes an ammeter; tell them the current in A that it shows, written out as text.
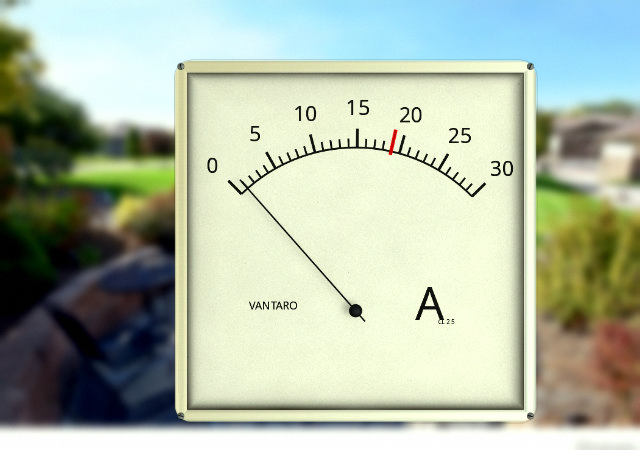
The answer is 1 A
